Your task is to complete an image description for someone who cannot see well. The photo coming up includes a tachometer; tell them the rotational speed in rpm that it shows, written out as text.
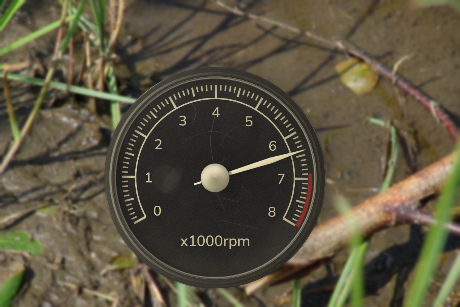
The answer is 6400 rpm
